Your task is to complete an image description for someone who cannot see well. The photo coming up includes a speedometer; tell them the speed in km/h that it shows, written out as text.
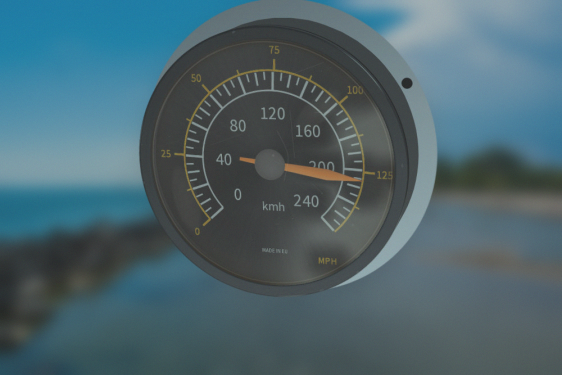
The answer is 205 km/h
